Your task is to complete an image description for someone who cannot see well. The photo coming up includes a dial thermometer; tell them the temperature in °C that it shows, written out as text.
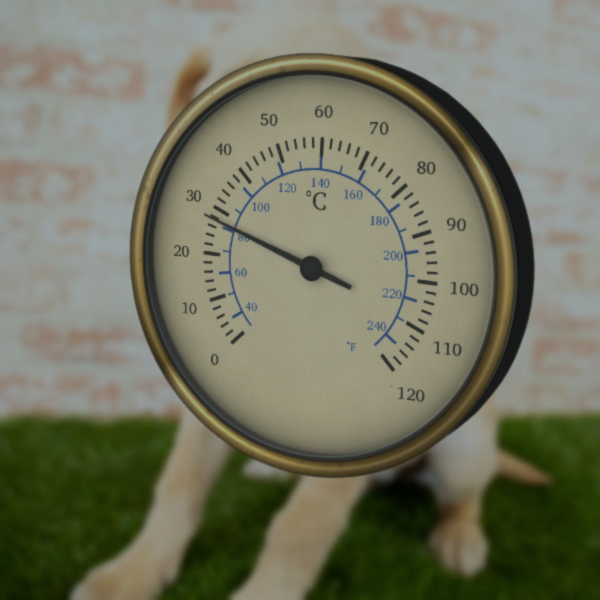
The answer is 28 °C
